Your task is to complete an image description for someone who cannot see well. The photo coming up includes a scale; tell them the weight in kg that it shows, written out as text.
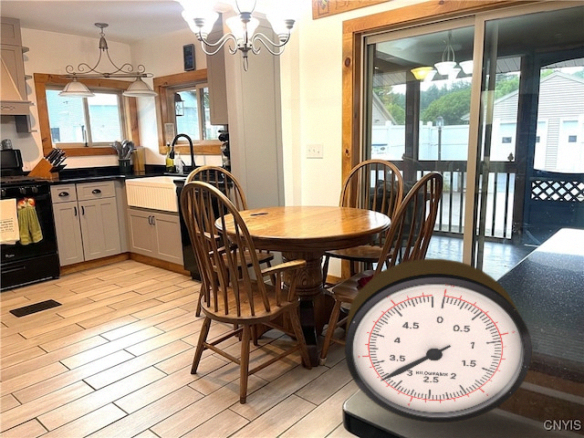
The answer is 3.25 kg
